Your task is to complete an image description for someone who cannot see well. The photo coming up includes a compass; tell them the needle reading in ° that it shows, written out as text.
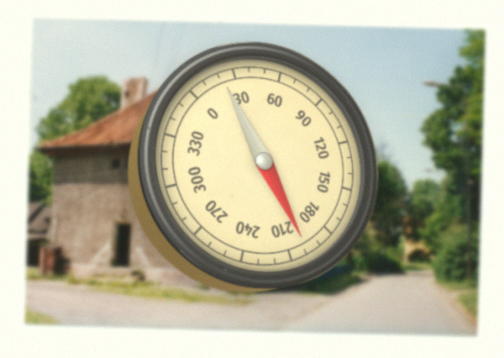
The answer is 200 °
